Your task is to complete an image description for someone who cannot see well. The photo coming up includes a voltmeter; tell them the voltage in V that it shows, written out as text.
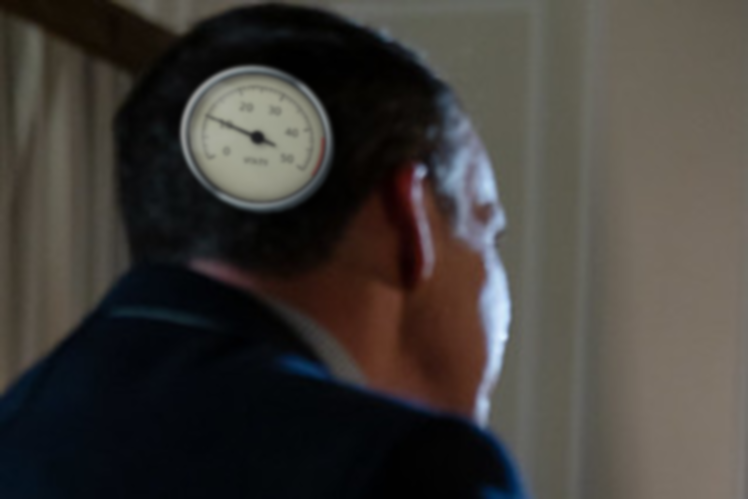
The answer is 10 V
